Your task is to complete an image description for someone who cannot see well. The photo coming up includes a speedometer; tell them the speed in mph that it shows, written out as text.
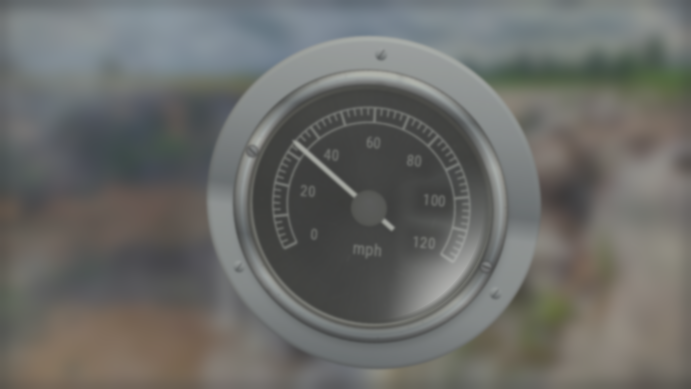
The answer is 34 mph
